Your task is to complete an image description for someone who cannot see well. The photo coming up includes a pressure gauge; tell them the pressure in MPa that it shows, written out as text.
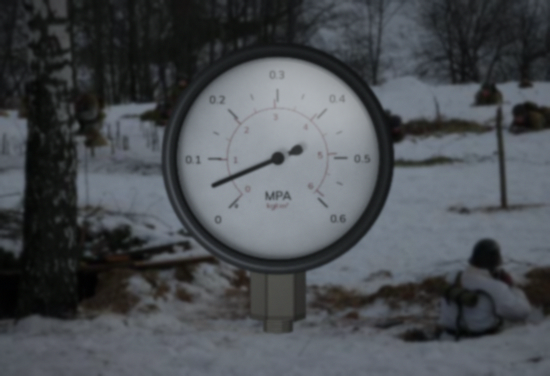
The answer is 0.05 MPa
